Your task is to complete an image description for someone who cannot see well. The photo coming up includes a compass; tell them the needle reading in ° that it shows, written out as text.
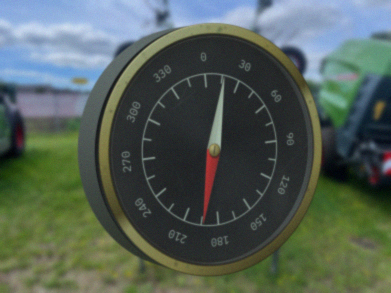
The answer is 195 °
